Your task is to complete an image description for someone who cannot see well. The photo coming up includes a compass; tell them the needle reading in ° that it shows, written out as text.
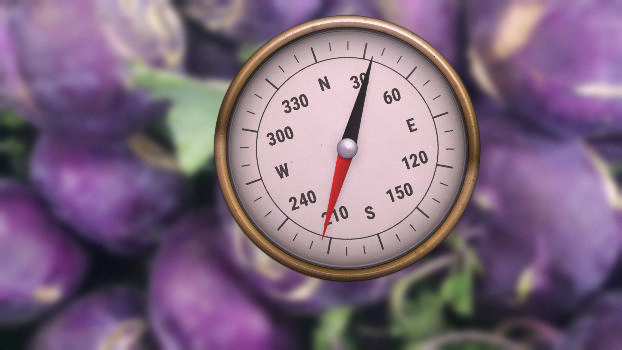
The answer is 215 °
